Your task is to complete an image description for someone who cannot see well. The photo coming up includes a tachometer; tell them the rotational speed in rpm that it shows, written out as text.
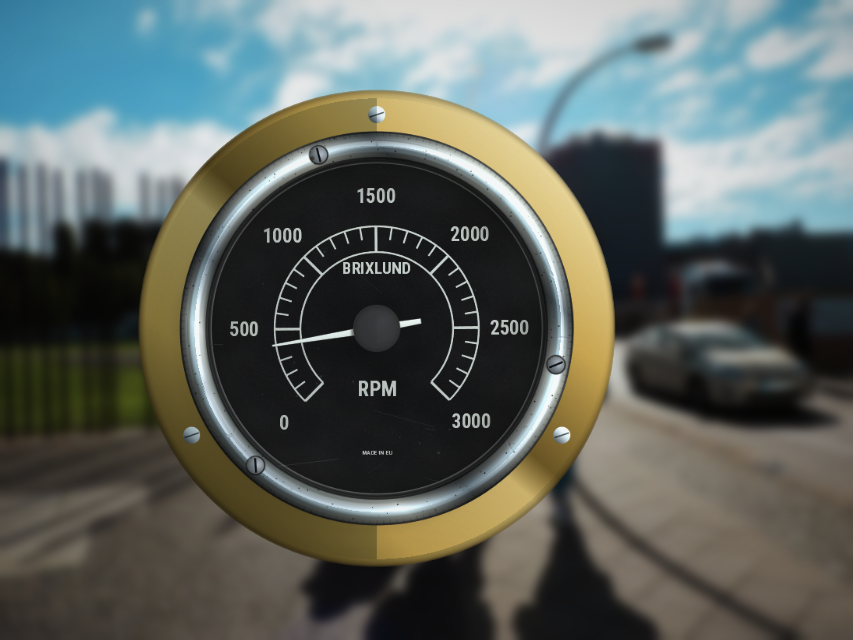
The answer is 400 rpm
